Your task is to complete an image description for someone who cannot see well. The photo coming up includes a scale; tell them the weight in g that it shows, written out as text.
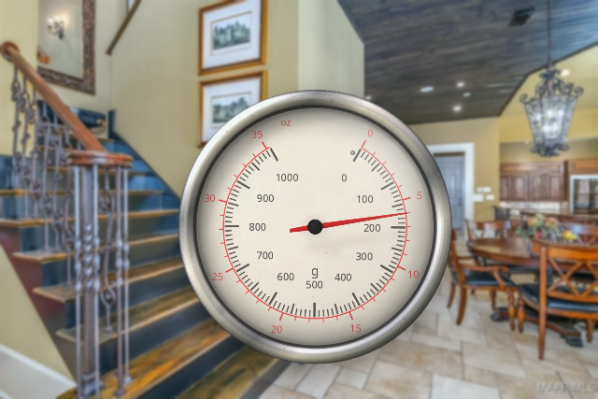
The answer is 170 g
